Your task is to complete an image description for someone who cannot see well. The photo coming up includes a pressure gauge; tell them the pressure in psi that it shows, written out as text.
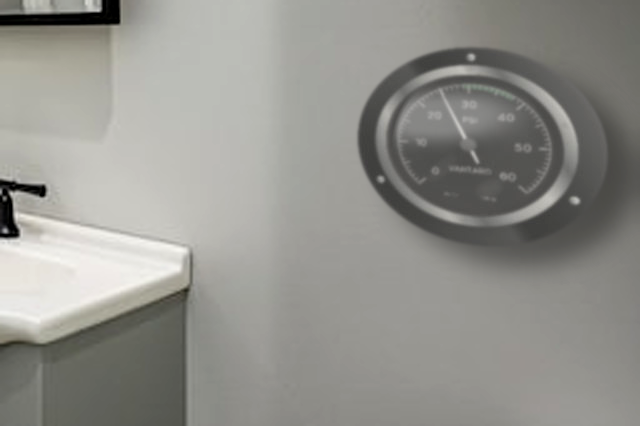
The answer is 25 psi
